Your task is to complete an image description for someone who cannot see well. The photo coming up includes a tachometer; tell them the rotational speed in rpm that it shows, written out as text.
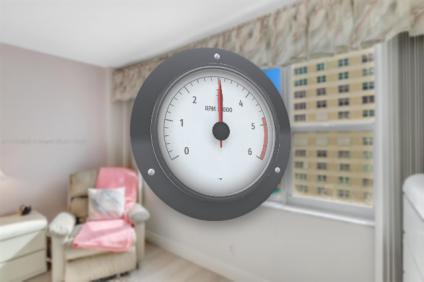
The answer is 3000 rpm
